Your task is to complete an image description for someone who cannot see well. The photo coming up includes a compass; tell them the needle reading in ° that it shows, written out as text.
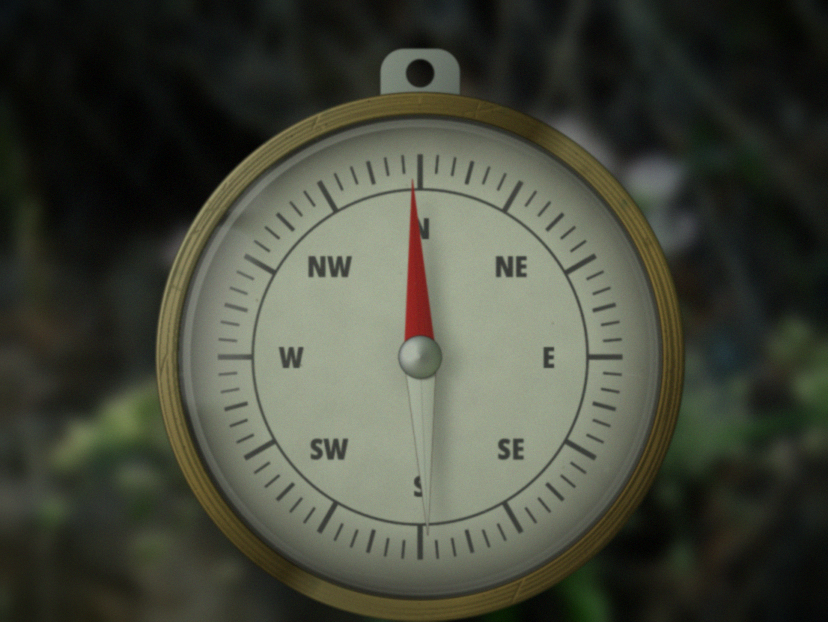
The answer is 357.5 °
